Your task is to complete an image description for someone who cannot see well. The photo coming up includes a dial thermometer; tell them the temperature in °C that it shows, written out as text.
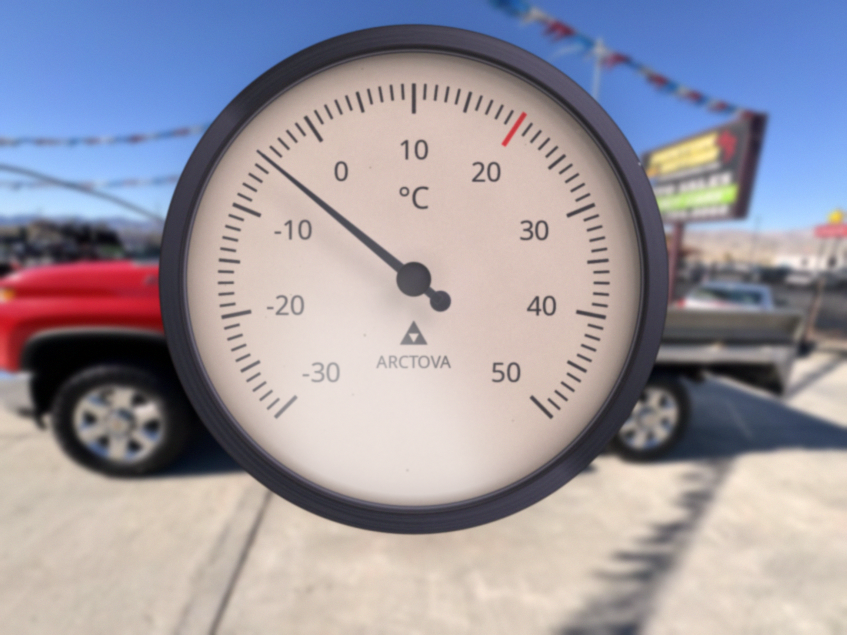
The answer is -5 °C
